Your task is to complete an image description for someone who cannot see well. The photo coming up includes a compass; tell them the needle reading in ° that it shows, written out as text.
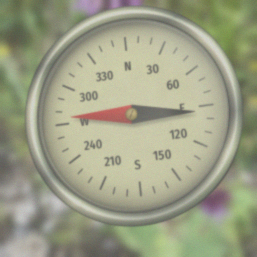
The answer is 275 °
